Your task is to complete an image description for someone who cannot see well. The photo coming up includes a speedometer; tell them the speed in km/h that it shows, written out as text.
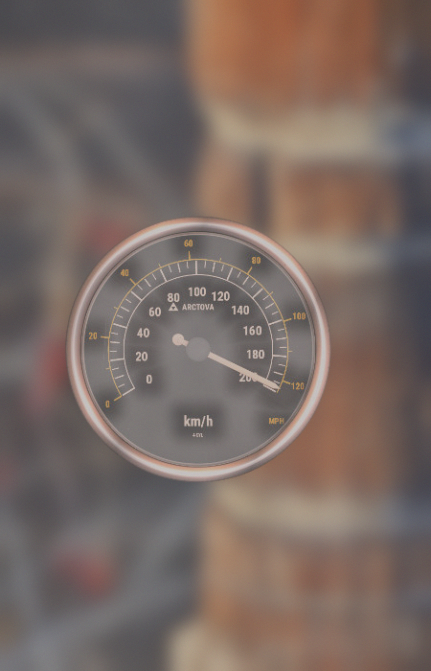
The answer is 197.5 km/h
